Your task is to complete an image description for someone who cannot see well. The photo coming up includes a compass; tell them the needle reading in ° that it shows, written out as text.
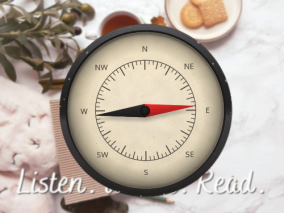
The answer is 85 °
